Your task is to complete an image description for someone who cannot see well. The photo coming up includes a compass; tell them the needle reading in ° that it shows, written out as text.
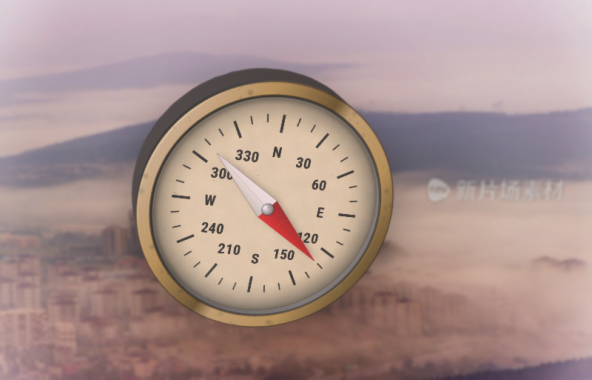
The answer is 130 °
